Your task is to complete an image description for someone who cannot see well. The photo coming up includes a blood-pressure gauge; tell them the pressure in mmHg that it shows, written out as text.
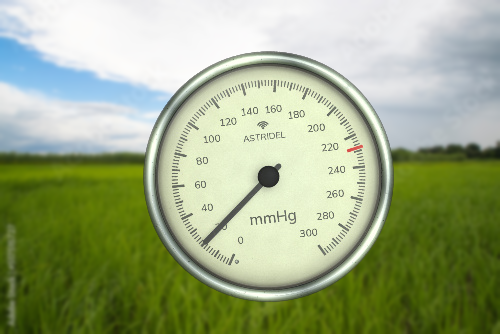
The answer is 20 mmHg
